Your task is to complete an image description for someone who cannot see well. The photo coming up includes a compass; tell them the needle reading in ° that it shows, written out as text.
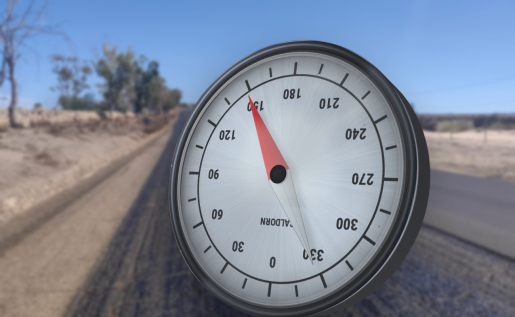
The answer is 150 °
